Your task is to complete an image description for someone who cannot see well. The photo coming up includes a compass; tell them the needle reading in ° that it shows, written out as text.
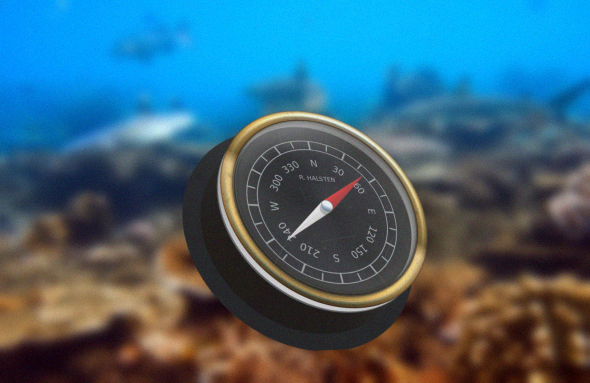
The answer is 52.5 °
